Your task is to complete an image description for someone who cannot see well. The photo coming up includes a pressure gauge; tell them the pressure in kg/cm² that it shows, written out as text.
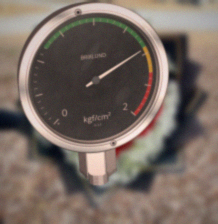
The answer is 1.45 kg/cm²
